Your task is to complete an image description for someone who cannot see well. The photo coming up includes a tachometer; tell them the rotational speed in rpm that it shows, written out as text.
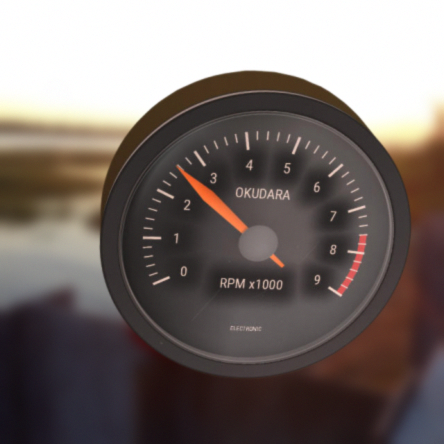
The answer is 2600 rpm
